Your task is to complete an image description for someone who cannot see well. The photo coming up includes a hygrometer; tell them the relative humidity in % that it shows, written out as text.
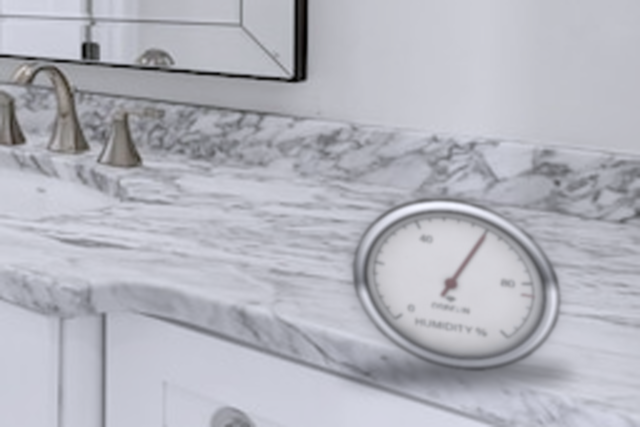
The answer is 60 %
